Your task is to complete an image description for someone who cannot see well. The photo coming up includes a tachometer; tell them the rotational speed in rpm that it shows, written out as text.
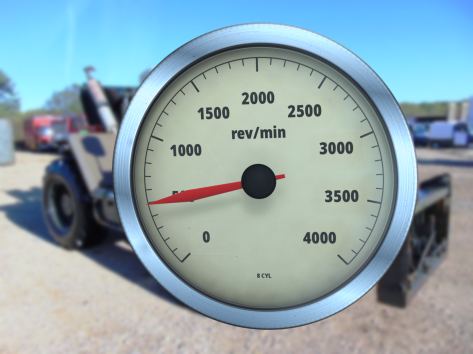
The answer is 500 rpm
